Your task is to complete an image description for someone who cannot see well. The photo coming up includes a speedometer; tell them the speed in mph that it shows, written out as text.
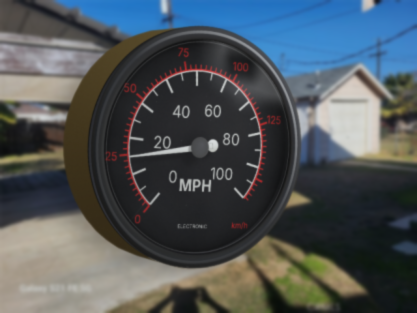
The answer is 15 mph
